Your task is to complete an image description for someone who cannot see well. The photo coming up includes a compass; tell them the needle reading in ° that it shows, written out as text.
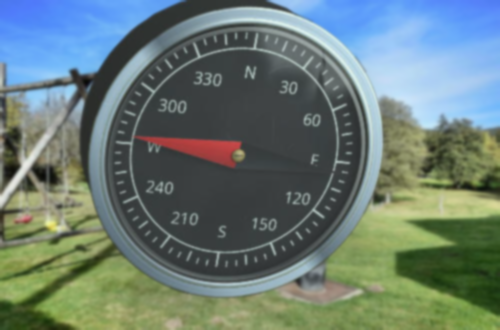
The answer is 275 °
